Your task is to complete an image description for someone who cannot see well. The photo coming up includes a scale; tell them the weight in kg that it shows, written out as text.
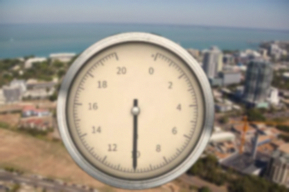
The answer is 10 kg
